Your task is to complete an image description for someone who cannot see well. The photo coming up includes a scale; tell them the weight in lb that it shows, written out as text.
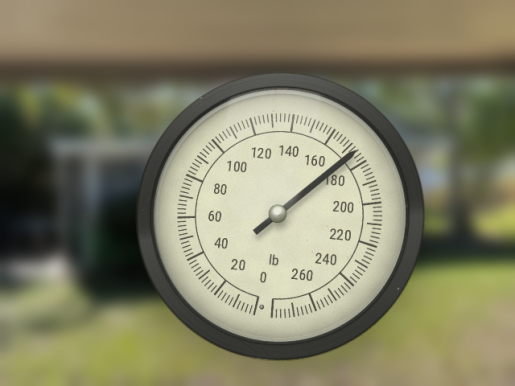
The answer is 174 lb
